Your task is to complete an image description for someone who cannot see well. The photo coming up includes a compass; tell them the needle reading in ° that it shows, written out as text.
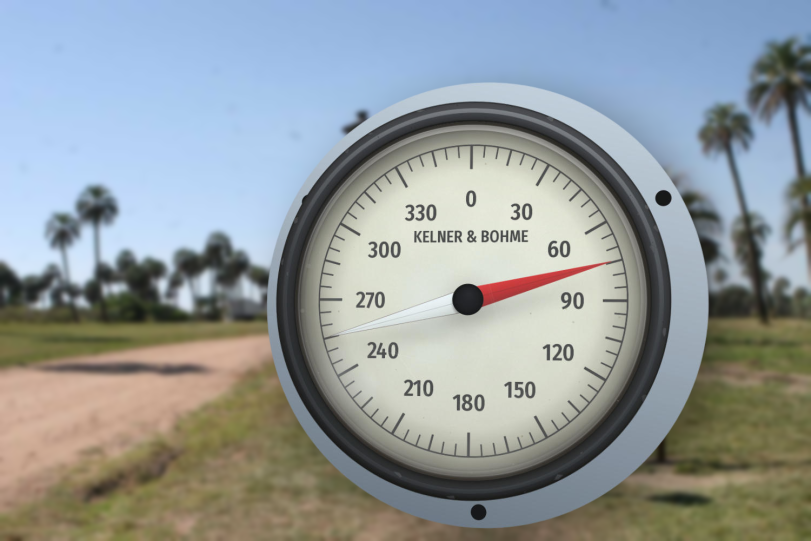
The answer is 75 °
